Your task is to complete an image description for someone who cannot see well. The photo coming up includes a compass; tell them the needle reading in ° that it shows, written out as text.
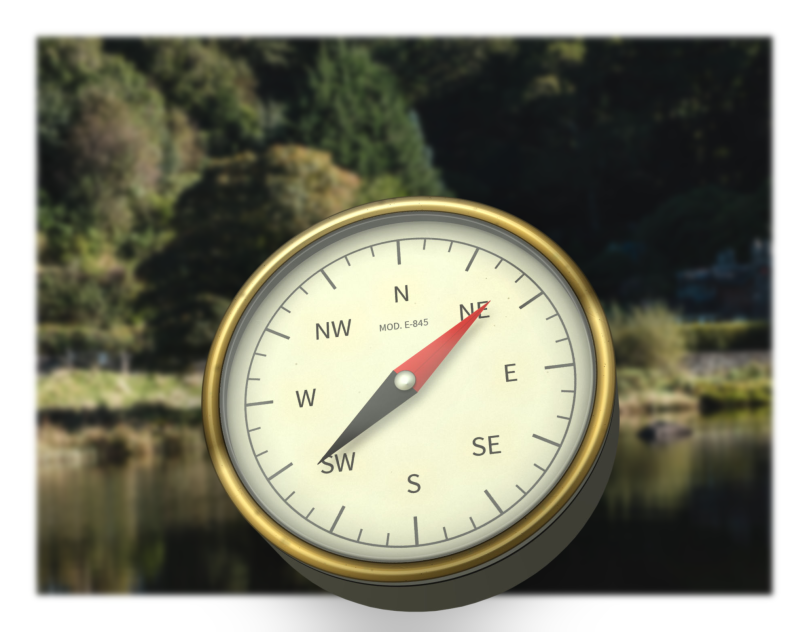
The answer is 50 °
